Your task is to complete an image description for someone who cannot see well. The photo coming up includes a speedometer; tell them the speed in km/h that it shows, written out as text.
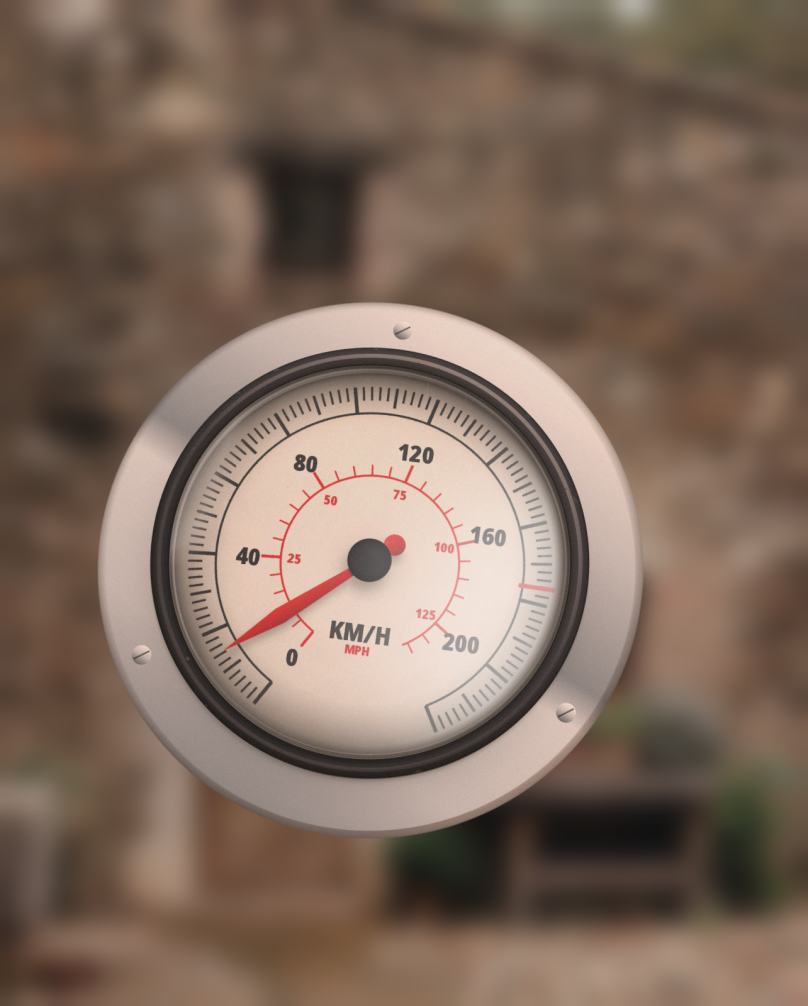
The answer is 14 km/h
